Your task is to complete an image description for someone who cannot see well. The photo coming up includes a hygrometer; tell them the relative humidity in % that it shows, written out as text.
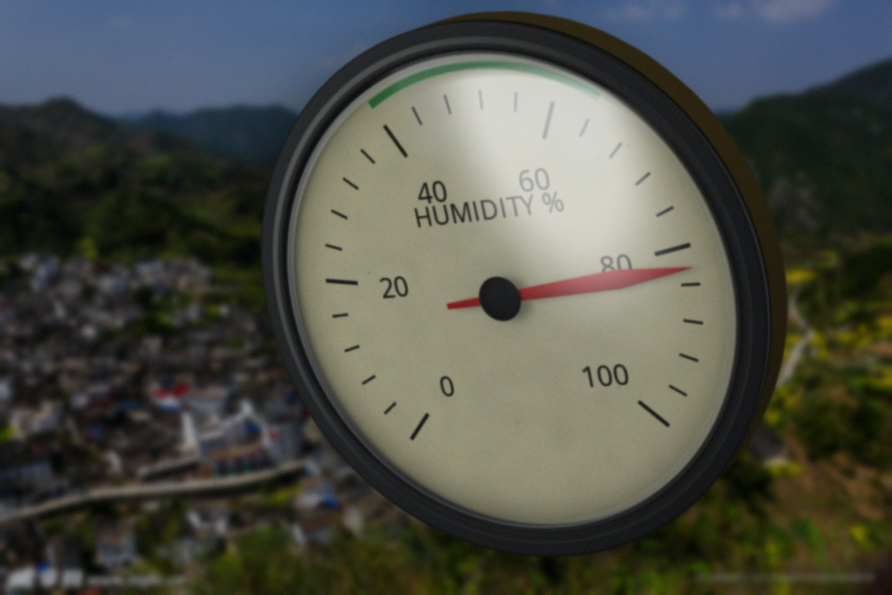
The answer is 82 %
